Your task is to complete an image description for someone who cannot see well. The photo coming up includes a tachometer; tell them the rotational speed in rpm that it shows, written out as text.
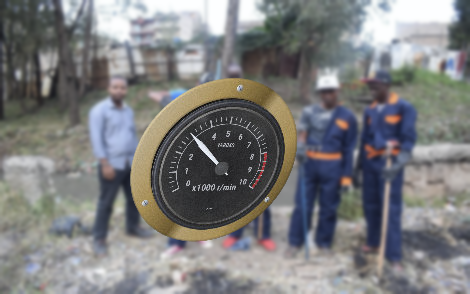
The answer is 3000 rpm
